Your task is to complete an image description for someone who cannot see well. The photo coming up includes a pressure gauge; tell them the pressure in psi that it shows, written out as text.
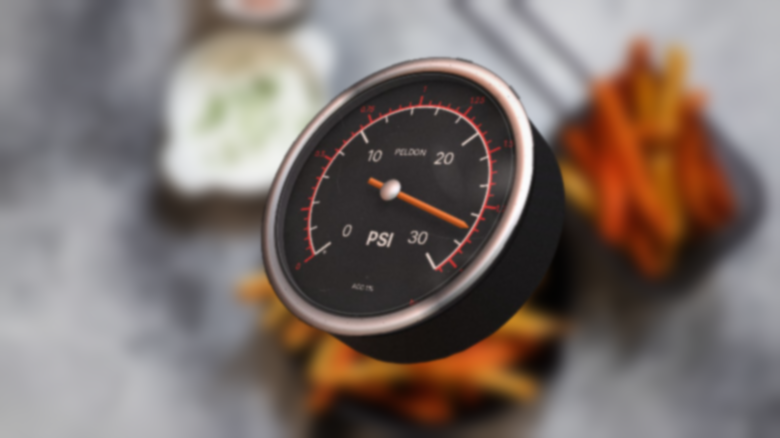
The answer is 27 psi
